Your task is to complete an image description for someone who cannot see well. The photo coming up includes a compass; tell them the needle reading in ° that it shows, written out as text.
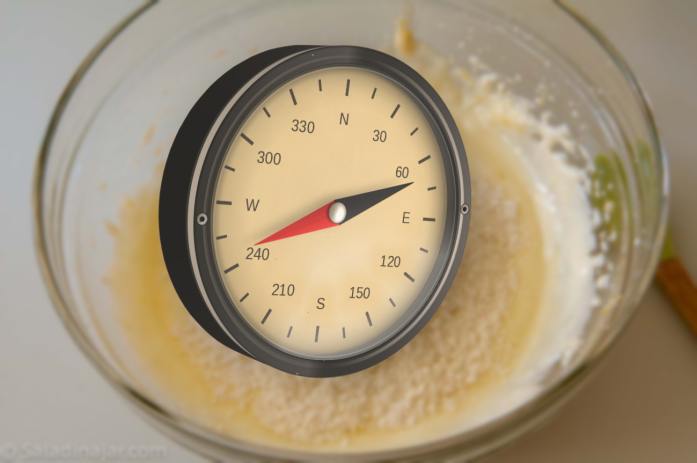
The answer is 247.5 °
